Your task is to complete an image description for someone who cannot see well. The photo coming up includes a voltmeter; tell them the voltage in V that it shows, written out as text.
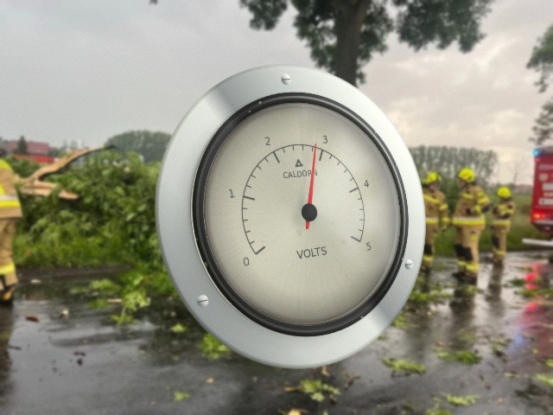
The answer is 2.8 V
